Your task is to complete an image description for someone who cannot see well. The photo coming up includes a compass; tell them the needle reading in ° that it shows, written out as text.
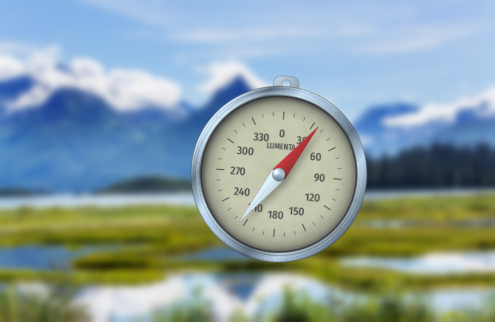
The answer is 35 °
